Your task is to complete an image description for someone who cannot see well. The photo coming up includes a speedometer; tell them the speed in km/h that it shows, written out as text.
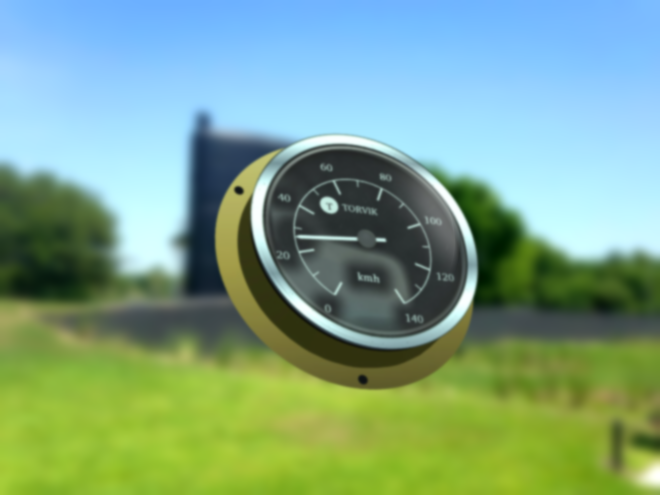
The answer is 25 km/h
